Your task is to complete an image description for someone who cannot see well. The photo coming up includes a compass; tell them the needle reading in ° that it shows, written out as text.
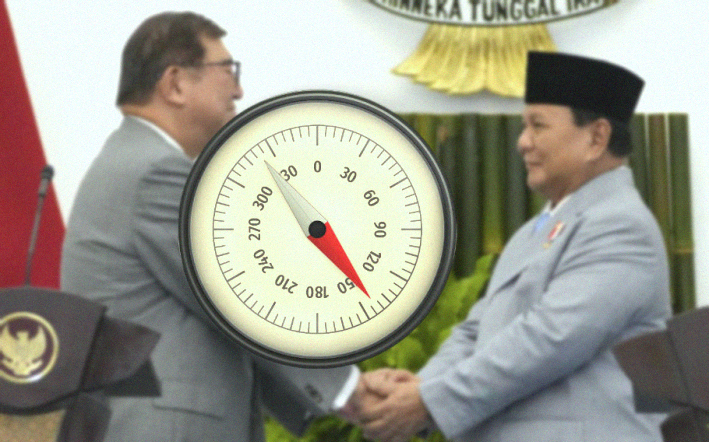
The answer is 142.5 °
